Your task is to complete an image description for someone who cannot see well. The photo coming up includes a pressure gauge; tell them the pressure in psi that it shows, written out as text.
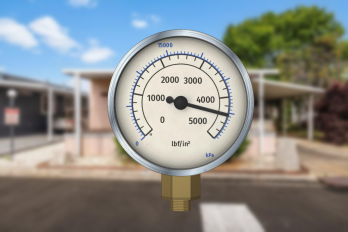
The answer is 4400 psi
